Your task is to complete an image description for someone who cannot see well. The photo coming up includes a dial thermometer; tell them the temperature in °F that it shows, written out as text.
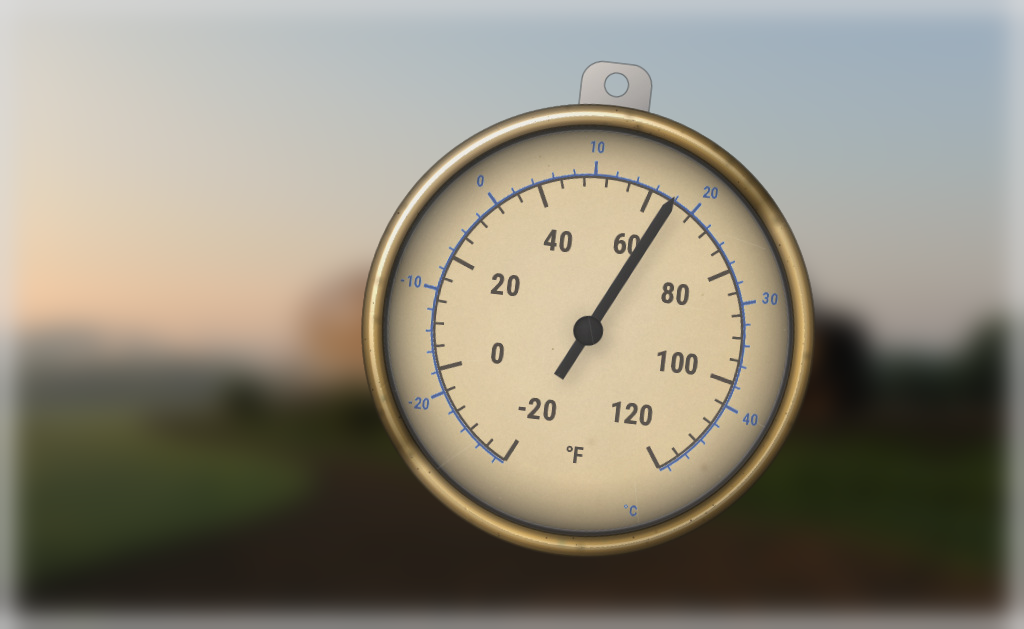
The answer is 64 °F
